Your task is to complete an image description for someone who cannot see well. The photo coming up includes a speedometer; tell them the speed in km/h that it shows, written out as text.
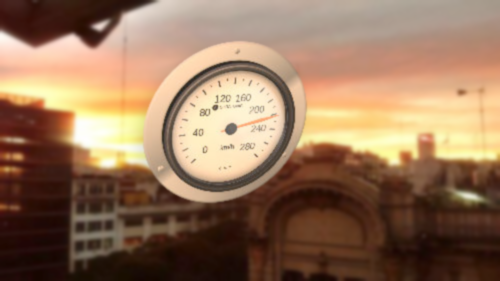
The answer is 220 km/h
